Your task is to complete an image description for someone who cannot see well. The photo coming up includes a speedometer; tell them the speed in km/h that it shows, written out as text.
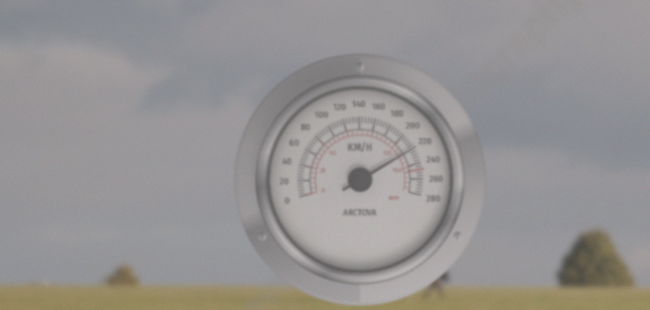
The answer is 220 km/h
